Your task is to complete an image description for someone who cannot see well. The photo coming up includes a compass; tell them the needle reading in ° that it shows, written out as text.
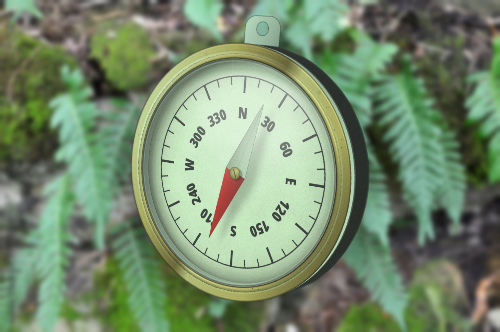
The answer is 200 °
